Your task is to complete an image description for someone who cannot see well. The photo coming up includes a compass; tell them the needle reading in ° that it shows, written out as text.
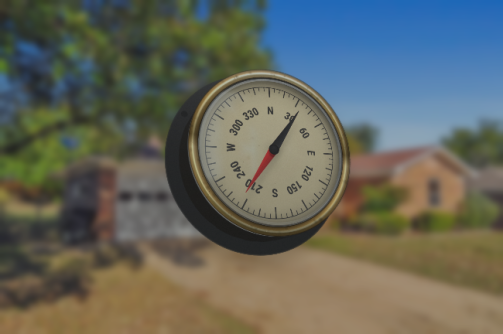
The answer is 215 °
